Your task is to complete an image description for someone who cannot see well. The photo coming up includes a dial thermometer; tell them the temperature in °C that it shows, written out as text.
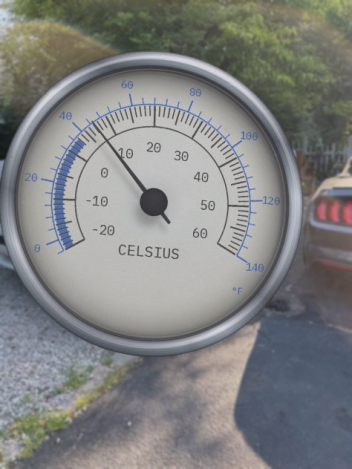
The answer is 7 °C
